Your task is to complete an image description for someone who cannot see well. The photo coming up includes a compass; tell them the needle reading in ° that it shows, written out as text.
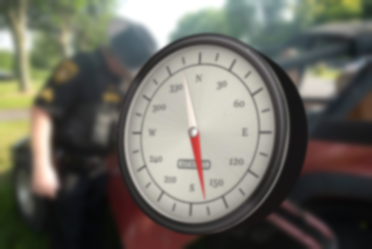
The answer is 165 °
